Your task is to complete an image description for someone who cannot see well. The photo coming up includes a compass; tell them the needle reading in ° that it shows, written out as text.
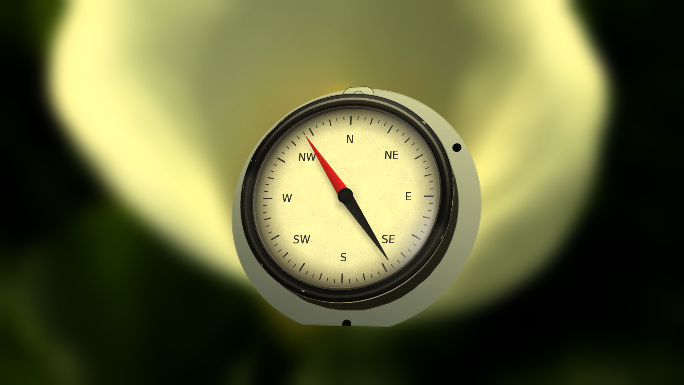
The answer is 325 °
